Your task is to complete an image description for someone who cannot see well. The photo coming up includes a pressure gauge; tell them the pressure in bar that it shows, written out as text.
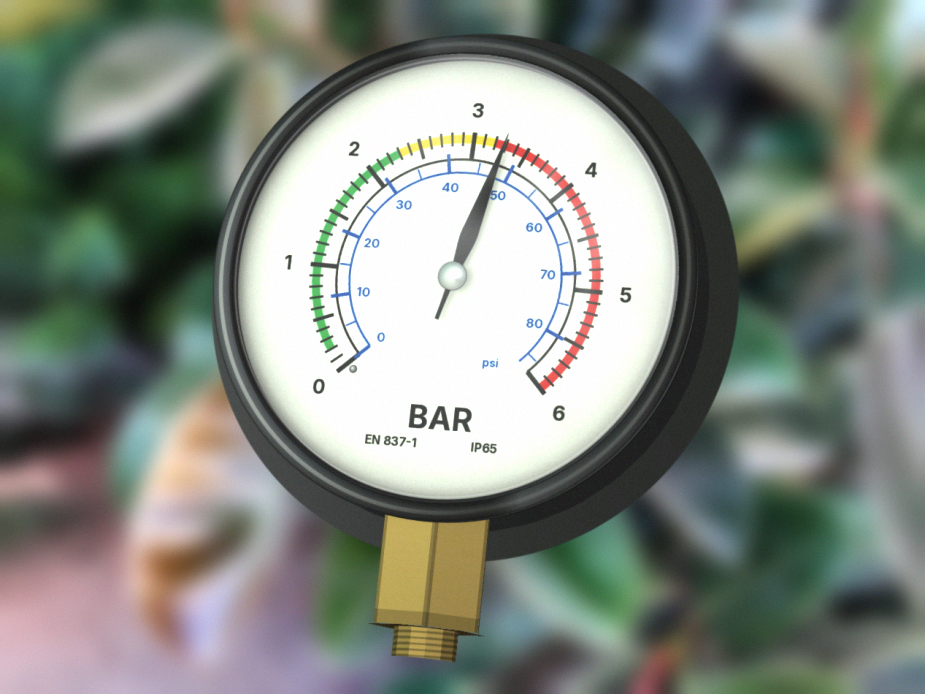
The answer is 3.3 bar
